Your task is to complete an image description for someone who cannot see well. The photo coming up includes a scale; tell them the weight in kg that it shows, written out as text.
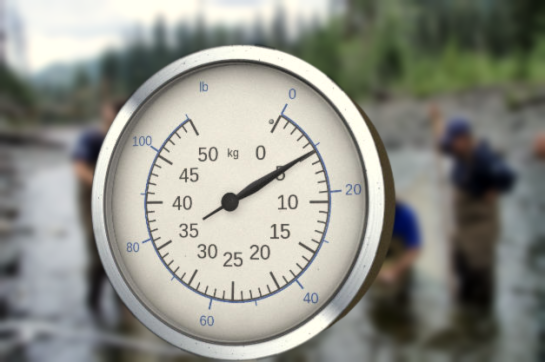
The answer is 5 kg
